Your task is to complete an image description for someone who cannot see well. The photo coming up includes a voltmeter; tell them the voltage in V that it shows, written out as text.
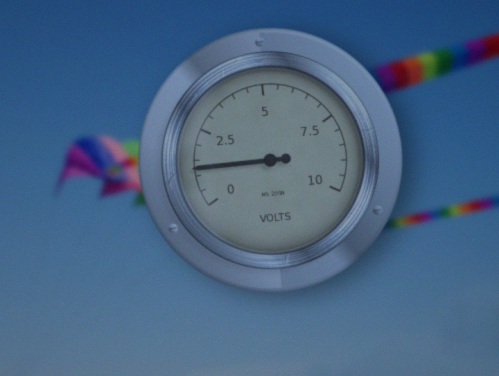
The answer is 1.25 V
